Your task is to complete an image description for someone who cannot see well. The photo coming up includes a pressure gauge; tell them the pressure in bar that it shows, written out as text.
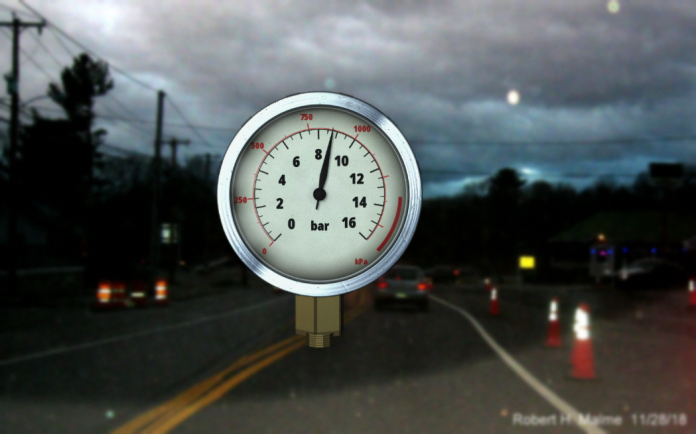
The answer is 8.75 bar
